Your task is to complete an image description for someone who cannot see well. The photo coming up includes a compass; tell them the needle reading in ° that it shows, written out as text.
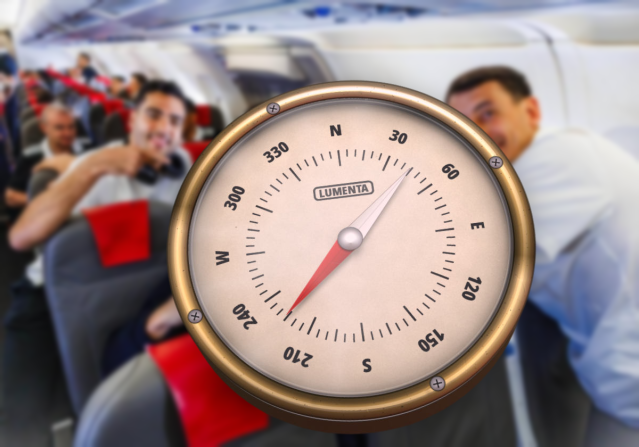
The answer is 225 °
